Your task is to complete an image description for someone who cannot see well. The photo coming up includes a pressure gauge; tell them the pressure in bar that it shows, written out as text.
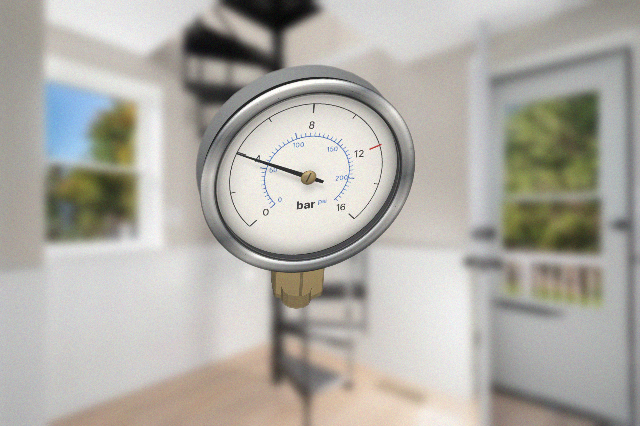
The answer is 4 bar
